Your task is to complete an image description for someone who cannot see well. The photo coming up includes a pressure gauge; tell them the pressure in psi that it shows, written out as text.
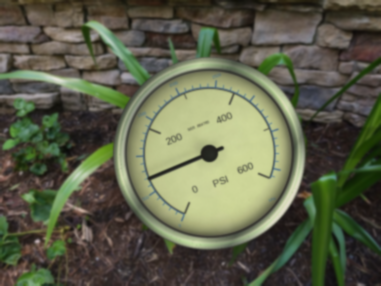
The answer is 100 psi
